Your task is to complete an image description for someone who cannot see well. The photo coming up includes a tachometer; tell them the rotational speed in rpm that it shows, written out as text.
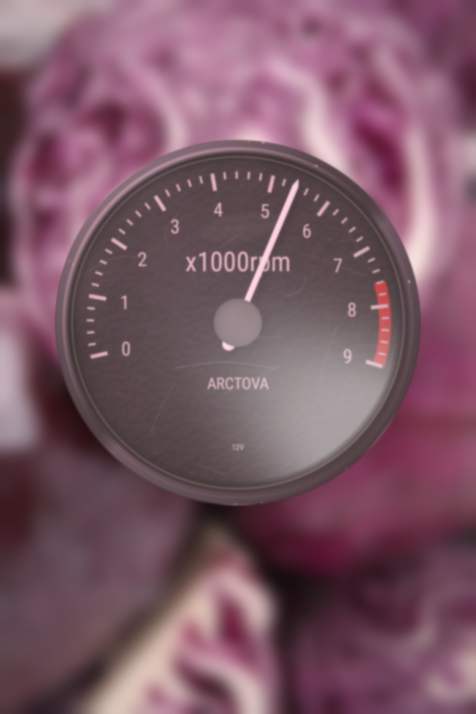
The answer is 5400 rpm
